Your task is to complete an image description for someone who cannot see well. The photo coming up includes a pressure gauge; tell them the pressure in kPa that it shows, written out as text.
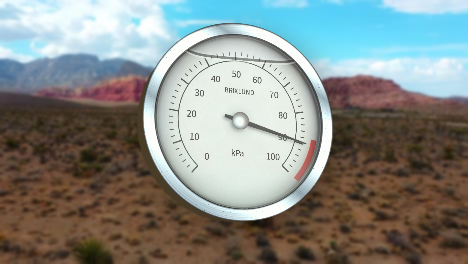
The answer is 90 kPa
